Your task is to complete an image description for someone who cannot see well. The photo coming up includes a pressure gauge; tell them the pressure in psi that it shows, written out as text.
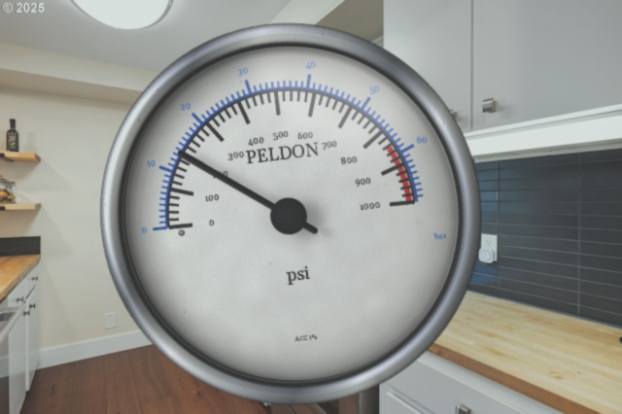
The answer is 200 psi
